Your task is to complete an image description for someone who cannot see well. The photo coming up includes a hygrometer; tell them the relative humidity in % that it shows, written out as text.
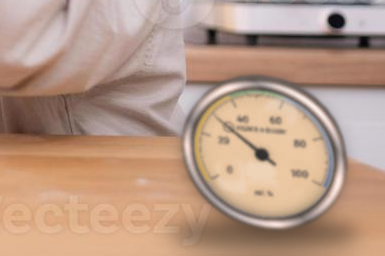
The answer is 30 %
